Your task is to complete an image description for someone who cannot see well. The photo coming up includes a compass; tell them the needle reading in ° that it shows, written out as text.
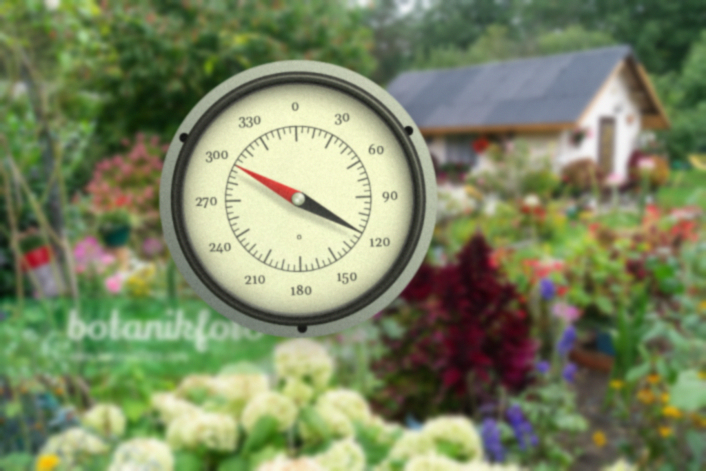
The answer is 300 °
